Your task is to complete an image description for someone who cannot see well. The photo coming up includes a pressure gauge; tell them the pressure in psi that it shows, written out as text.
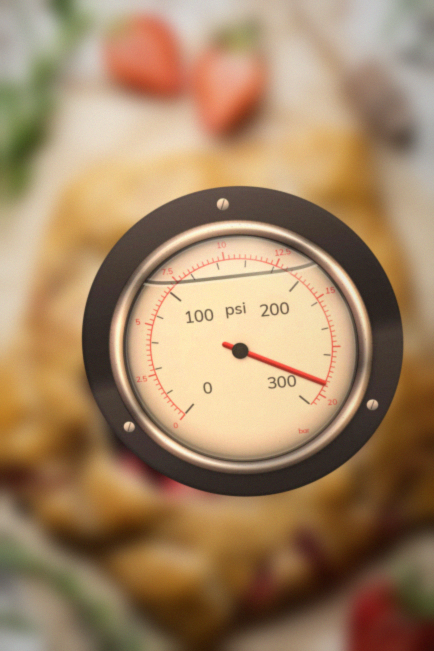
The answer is 280 psi
